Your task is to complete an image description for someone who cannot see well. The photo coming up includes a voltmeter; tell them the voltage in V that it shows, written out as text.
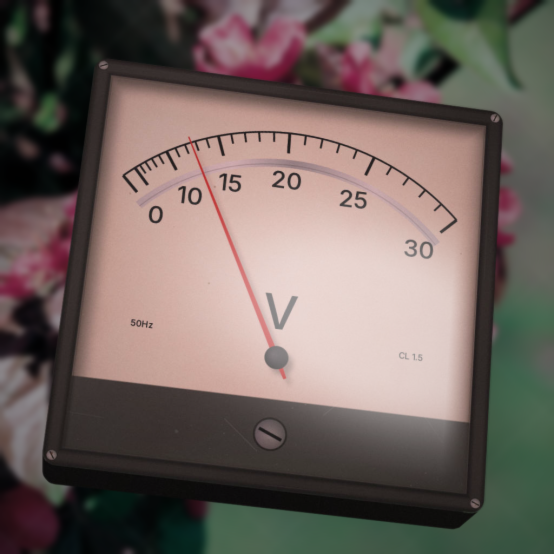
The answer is 12.5 V
